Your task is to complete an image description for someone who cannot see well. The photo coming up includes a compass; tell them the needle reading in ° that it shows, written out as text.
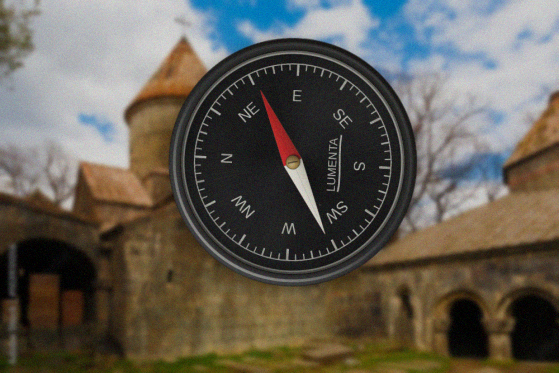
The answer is 62.5 °
